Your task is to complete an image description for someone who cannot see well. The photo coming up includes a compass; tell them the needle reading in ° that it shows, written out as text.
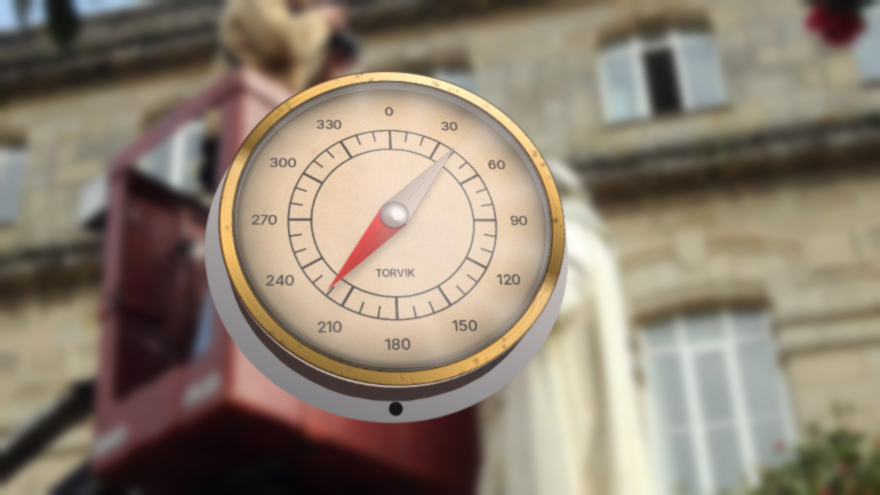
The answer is 220 °
